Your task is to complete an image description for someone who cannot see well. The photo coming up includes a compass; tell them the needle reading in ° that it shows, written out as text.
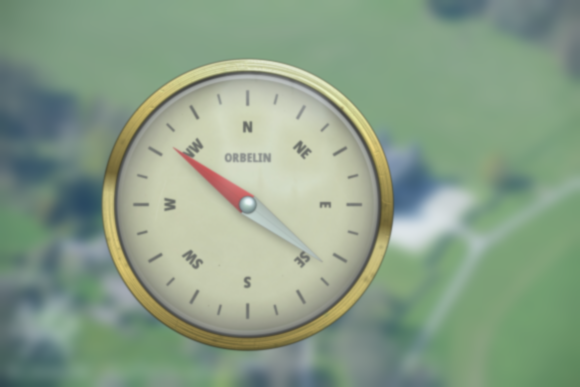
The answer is 307.5 °
